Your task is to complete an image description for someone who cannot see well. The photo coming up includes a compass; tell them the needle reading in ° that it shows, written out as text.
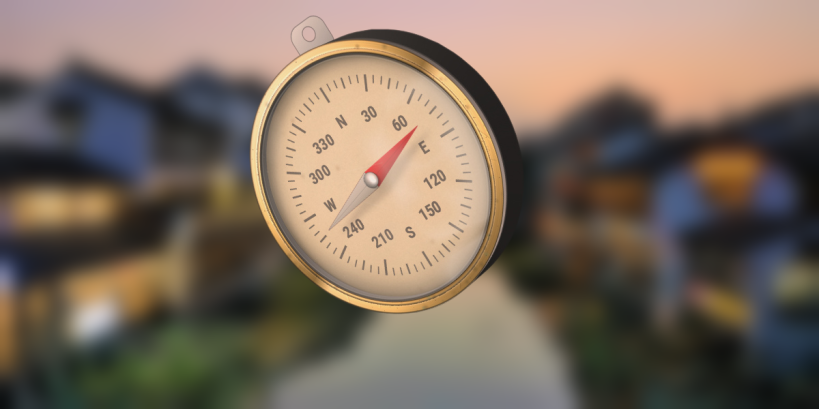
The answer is 75 °
